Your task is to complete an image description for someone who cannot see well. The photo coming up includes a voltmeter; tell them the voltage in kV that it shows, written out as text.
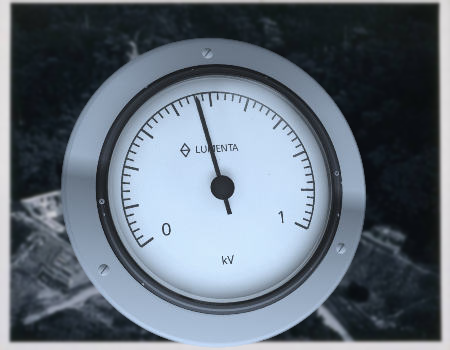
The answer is 0.46 kV
